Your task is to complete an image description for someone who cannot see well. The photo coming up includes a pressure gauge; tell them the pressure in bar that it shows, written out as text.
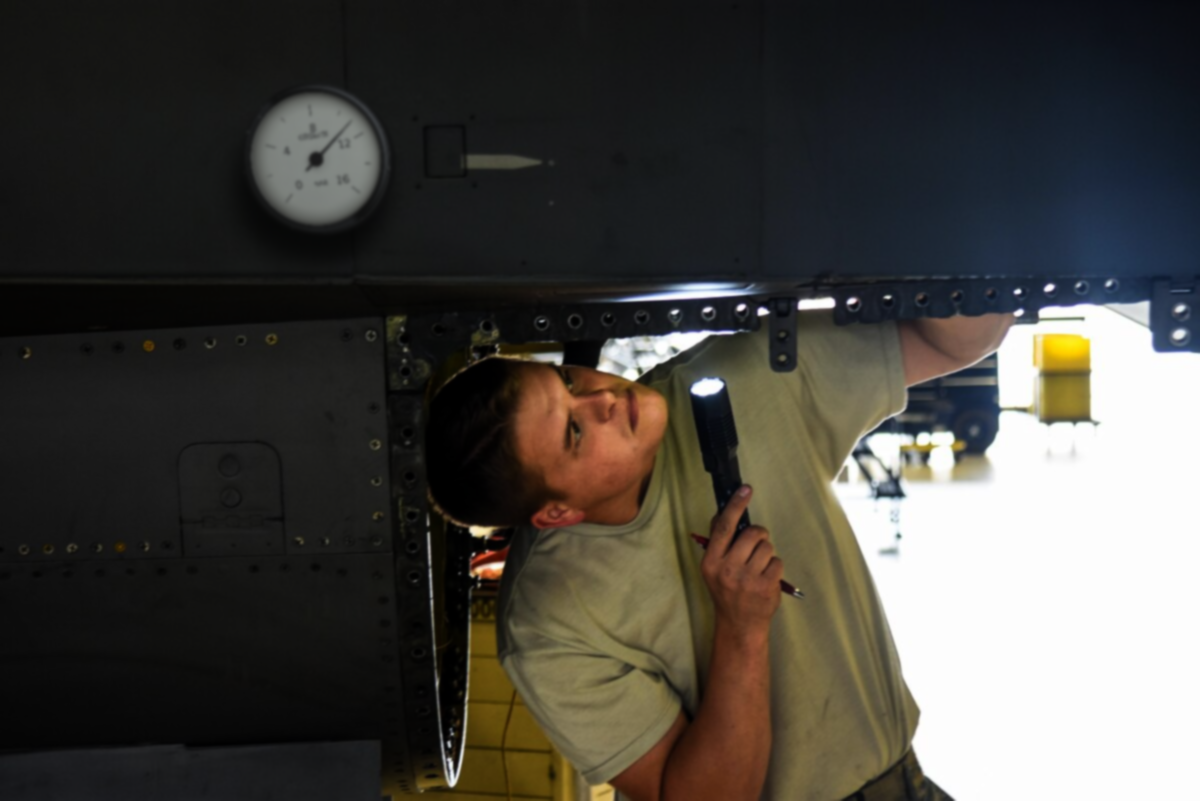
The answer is 11 bar
